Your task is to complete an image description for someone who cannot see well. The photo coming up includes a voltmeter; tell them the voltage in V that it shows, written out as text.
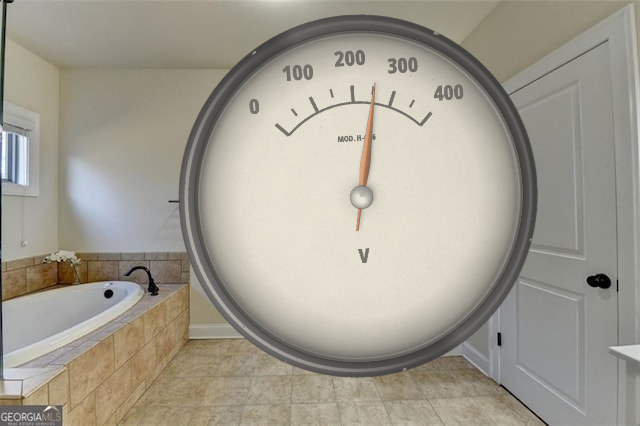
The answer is 250 V
